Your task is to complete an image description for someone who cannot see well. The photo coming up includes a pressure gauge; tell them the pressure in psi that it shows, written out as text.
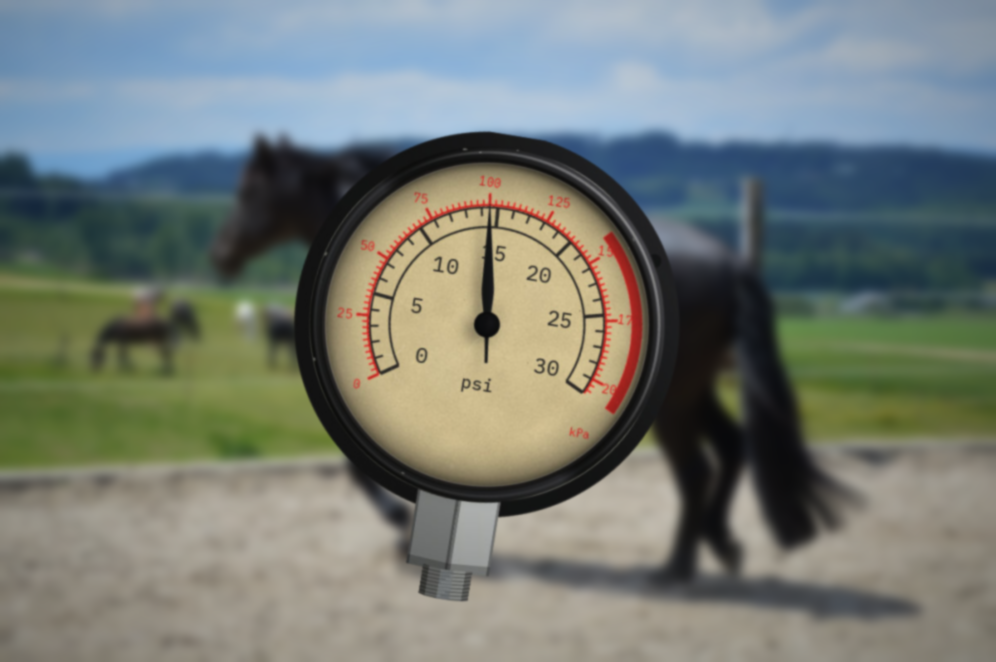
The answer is 14.5 psi
